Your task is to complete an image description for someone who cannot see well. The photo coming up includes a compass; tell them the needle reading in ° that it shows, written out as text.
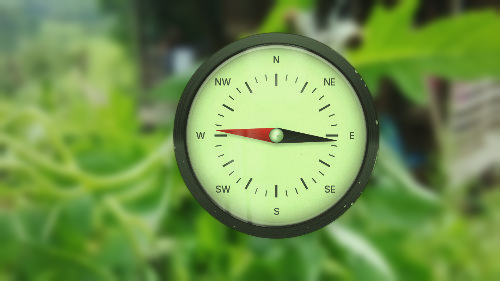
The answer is 275 °
